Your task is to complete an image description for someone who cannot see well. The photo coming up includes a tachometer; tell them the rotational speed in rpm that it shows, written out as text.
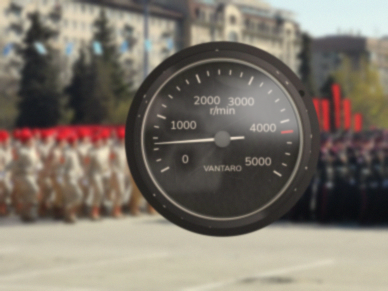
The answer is 500 rpm
